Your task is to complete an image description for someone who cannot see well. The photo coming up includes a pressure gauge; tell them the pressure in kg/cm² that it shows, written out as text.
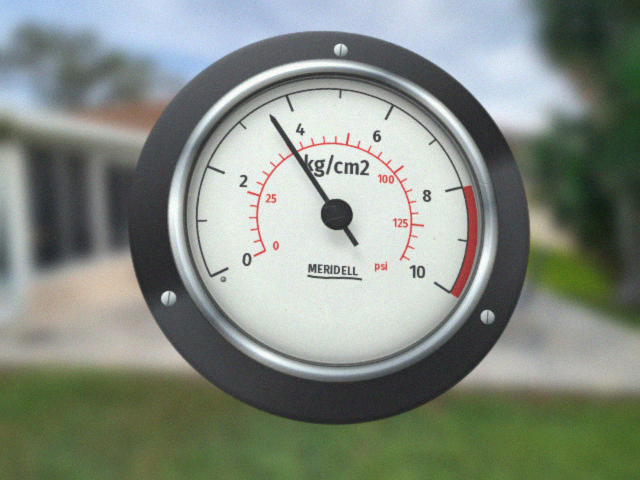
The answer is 3.5 kg/cm²
